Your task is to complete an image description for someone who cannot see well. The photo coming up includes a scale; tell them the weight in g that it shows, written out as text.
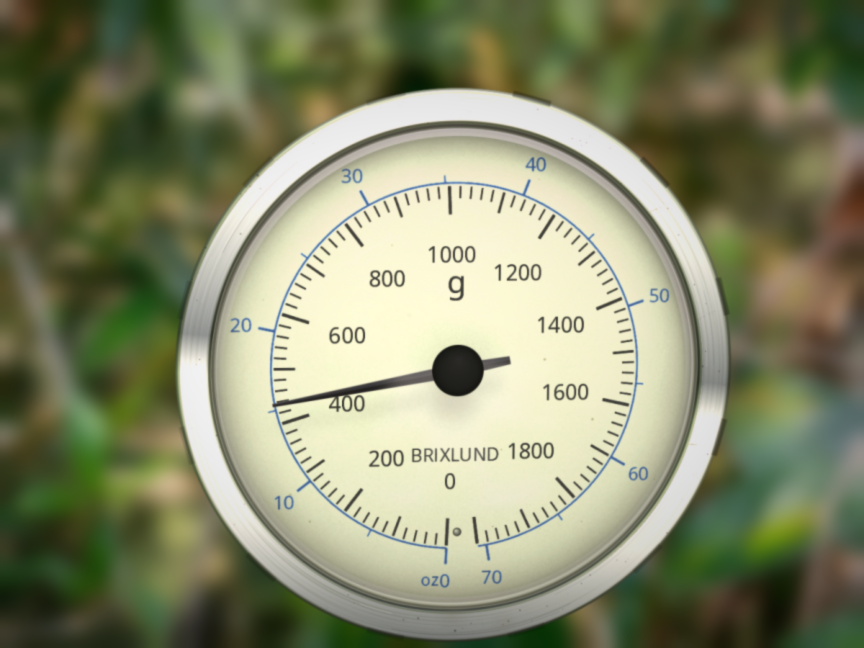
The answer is 440 g
